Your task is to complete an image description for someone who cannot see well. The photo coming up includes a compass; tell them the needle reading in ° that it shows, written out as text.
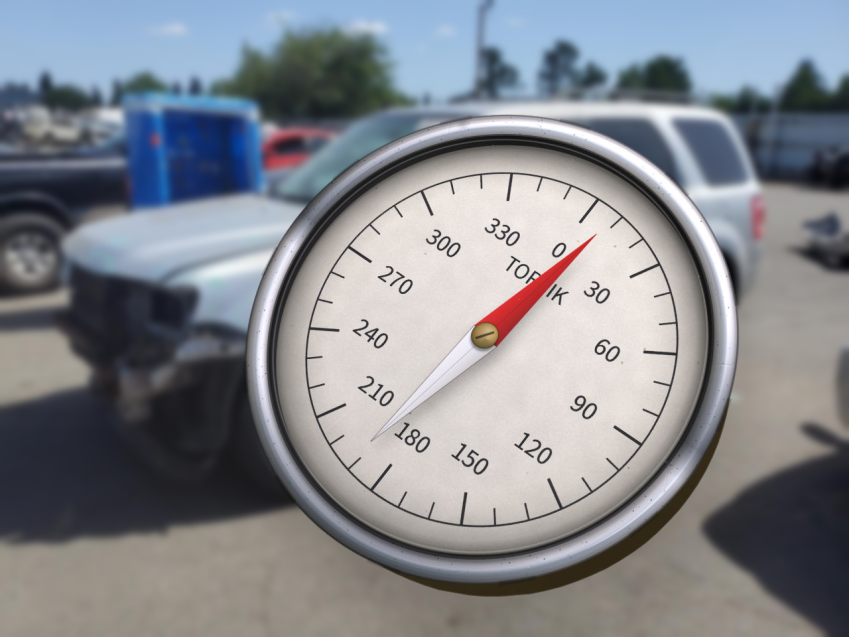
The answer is 10 °
